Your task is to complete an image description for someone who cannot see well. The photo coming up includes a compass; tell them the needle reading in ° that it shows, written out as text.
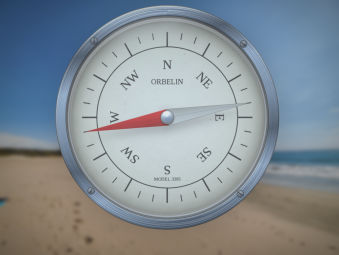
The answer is 260 °
